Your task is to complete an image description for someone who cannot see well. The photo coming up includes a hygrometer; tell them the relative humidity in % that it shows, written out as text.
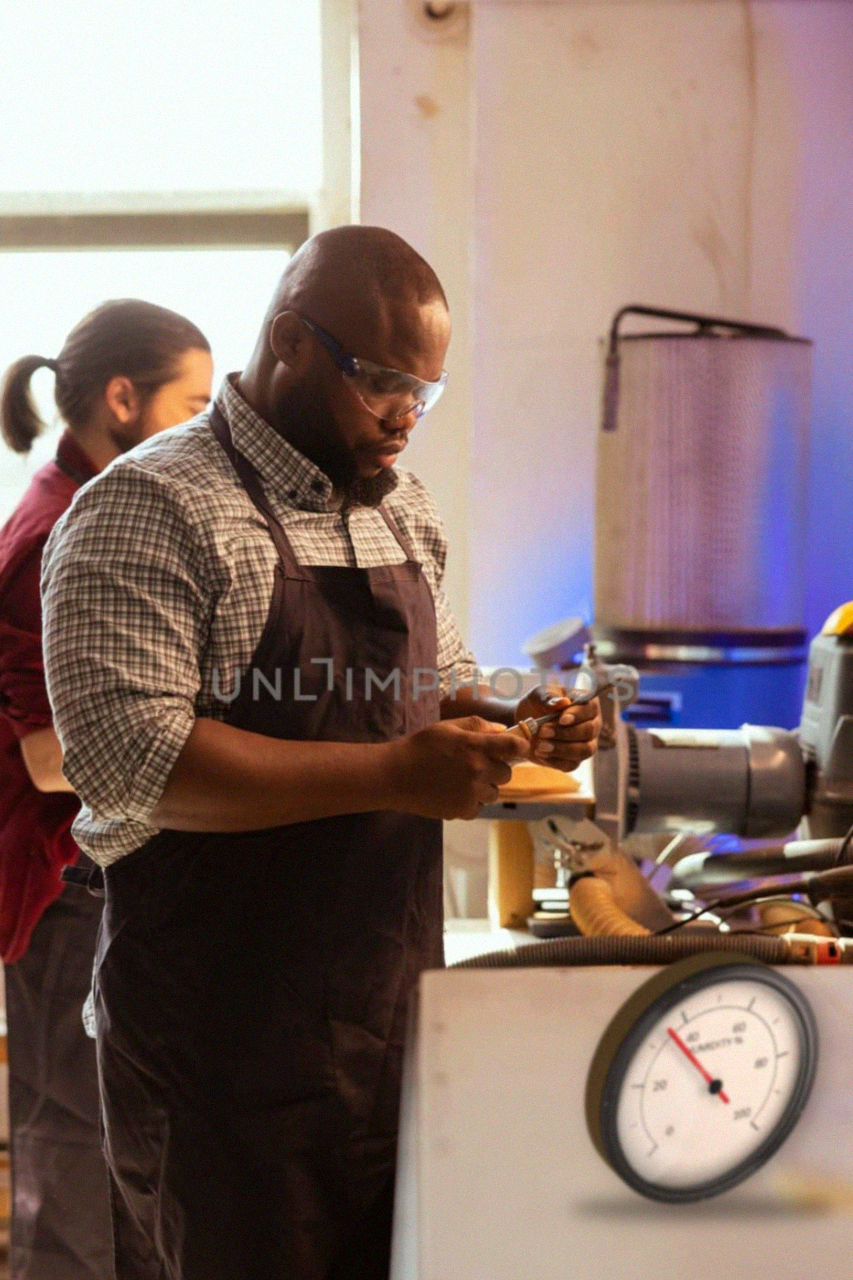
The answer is 35 %
